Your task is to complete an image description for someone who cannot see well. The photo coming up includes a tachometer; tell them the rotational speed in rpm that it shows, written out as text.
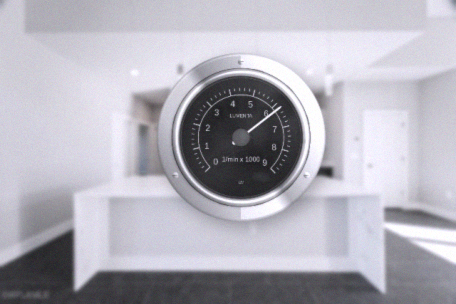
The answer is 6200 rpm
